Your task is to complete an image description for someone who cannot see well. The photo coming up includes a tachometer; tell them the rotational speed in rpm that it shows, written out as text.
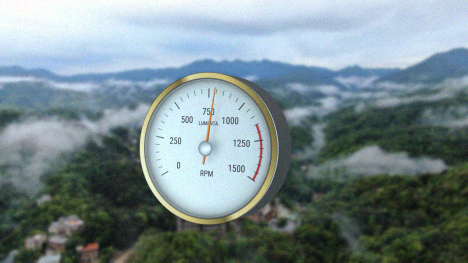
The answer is 800 rpm
